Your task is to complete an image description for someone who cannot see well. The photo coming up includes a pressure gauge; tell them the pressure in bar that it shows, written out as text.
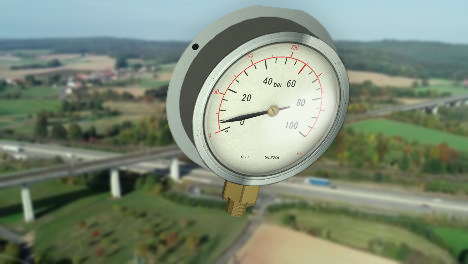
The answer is 5 bar
